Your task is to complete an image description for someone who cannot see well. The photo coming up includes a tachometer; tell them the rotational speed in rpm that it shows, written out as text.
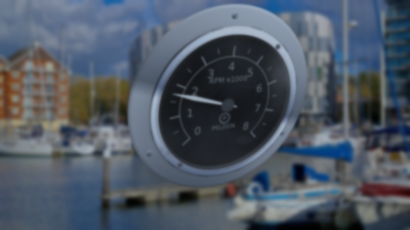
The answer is 1750 rpm
